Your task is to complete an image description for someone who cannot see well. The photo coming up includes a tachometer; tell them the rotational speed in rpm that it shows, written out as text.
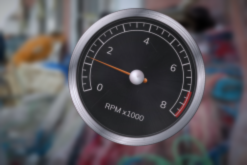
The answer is 1250 rpm
